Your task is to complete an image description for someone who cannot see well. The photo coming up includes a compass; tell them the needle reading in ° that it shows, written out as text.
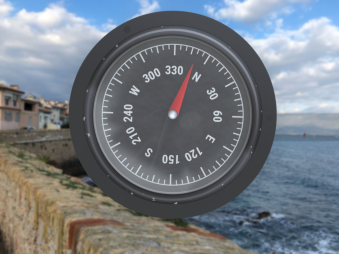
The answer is 350 °
